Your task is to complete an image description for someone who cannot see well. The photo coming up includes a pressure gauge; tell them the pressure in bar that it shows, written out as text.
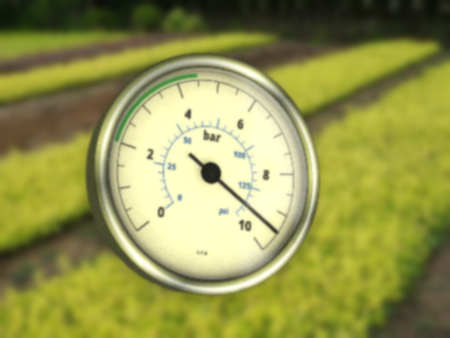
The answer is 9.5 bar
